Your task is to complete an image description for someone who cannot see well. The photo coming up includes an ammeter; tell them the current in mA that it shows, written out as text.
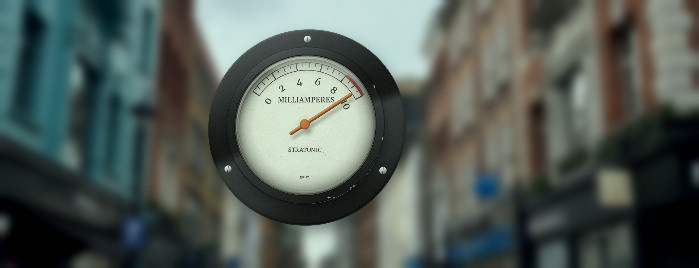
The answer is 9.5 mA
